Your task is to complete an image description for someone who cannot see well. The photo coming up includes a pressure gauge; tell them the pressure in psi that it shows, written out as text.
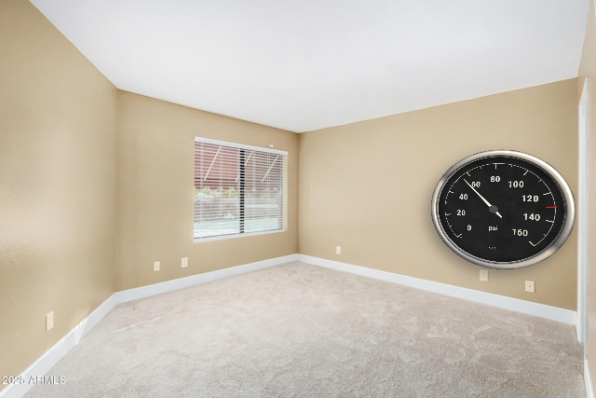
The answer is 55 psi
